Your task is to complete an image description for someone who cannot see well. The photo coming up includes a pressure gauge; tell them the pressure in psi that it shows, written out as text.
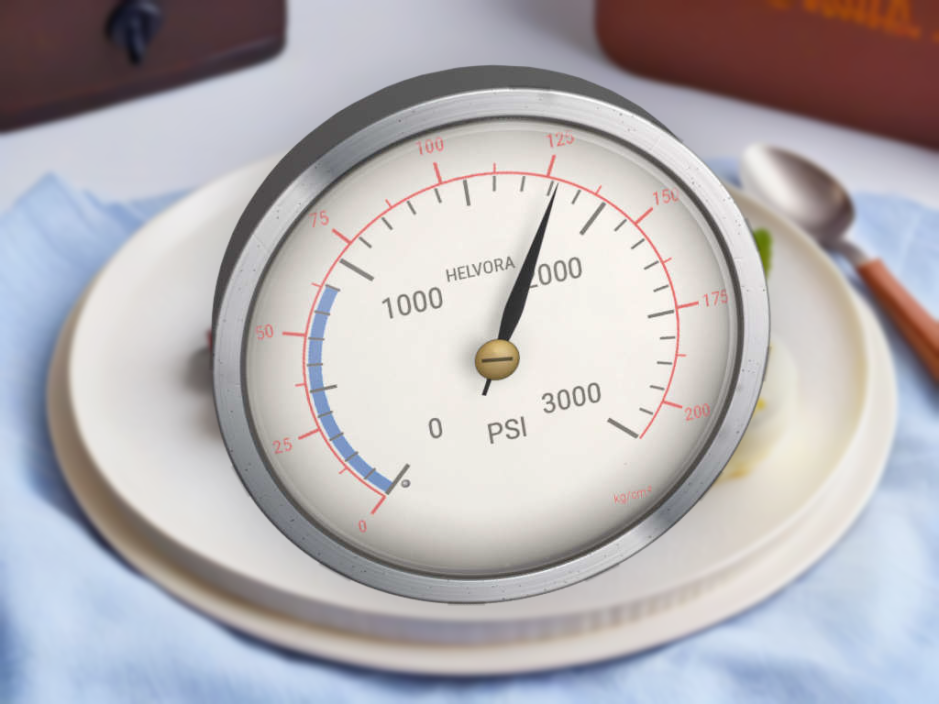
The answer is 1800 psi
